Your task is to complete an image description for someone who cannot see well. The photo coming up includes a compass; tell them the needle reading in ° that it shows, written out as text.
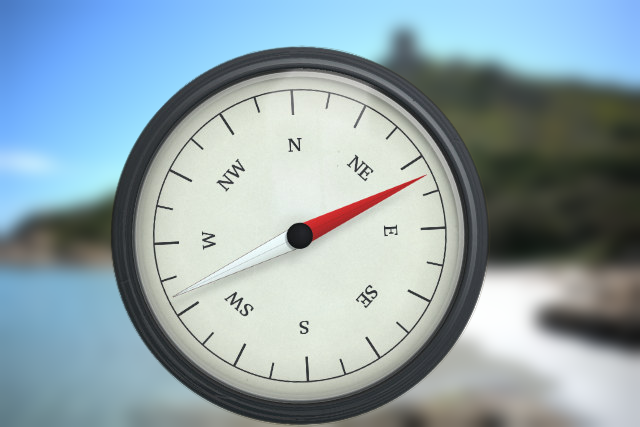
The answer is 67.5 °
